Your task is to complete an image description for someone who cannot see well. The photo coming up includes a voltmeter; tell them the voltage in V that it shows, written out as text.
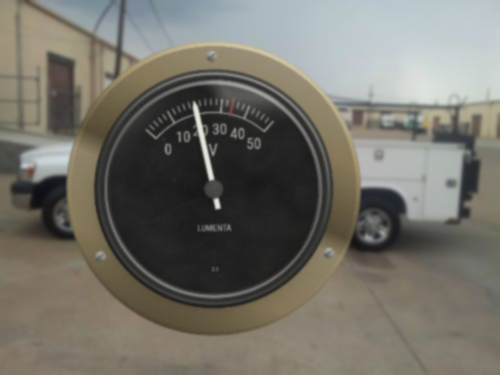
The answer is 20 V
